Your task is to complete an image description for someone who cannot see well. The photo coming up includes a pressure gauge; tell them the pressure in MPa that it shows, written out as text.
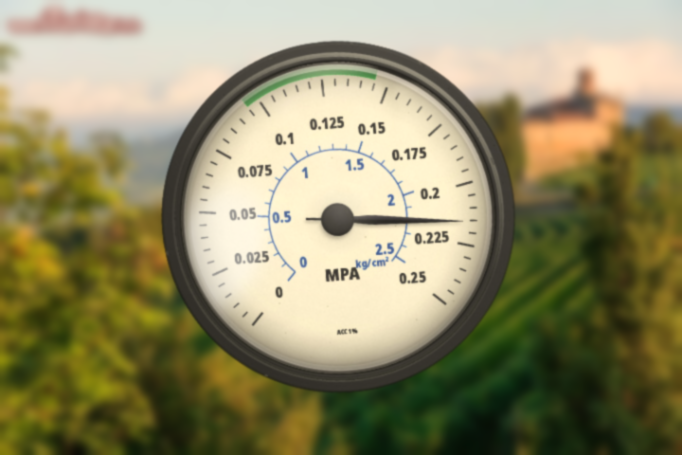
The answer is 0.215 MPa
